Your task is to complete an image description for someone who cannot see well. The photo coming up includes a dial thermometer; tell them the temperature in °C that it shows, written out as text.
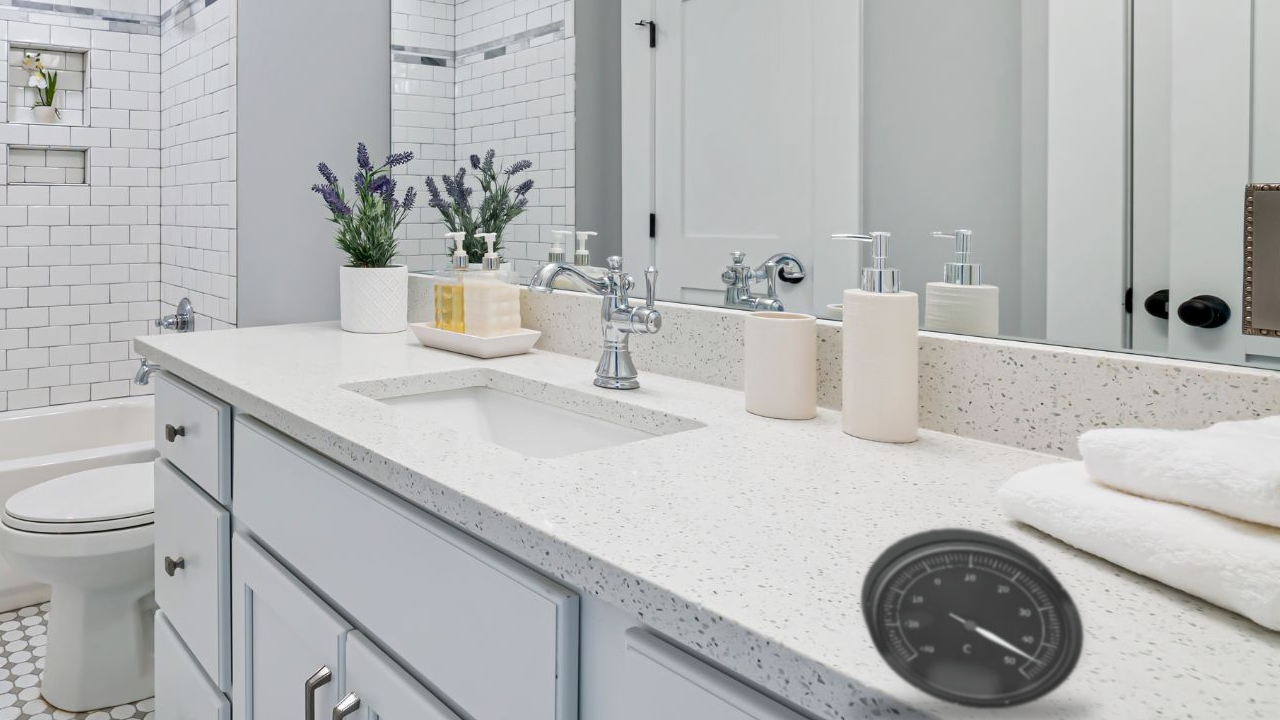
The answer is 45 °C
